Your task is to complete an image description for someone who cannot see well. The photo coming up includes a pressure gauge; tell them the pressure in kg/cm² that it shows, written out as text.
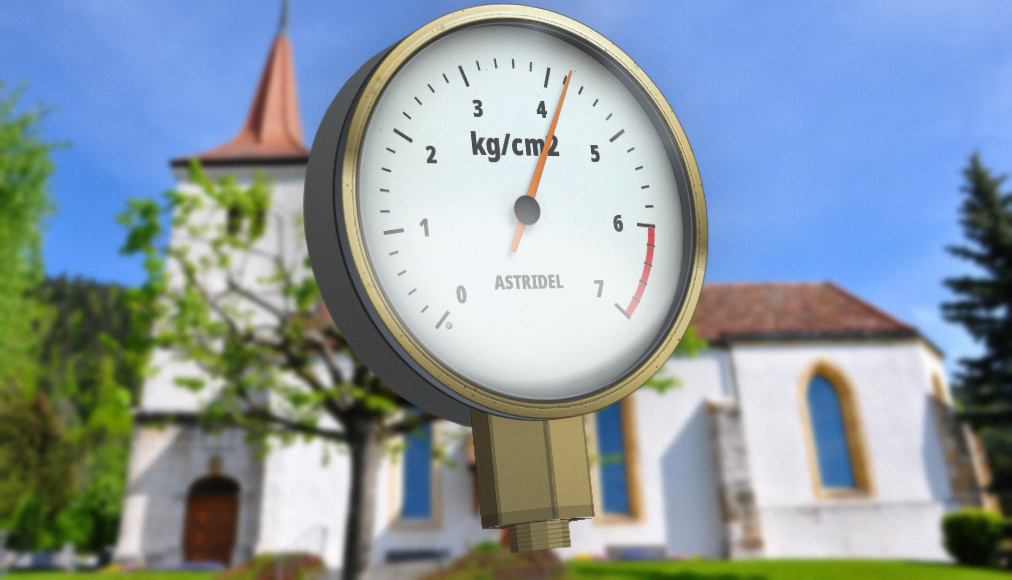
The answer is 4.2 kg/cm²
